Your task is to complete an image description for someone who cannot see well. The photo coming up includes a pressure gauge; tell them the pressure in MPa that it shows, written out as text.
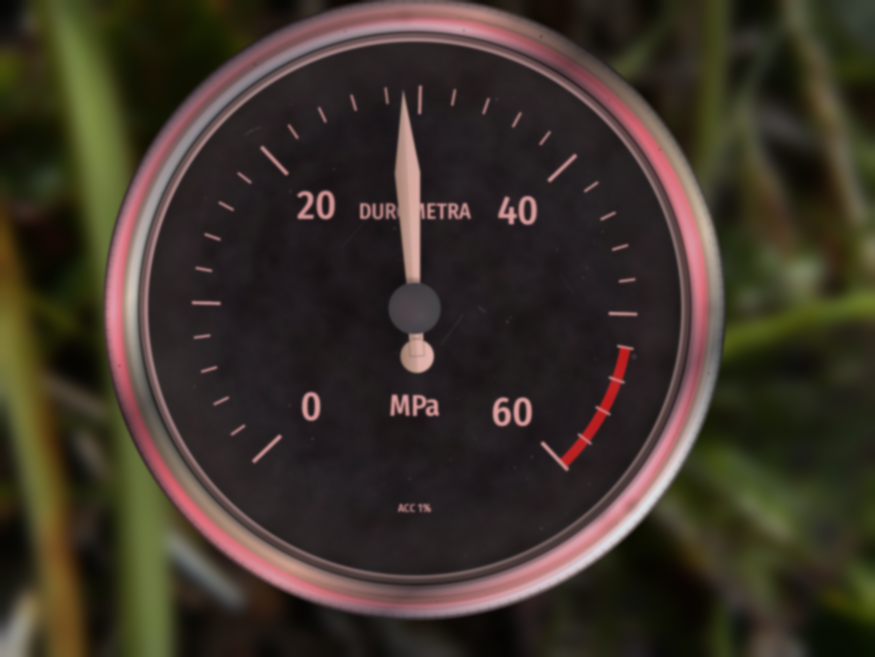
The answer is 29 MPa
